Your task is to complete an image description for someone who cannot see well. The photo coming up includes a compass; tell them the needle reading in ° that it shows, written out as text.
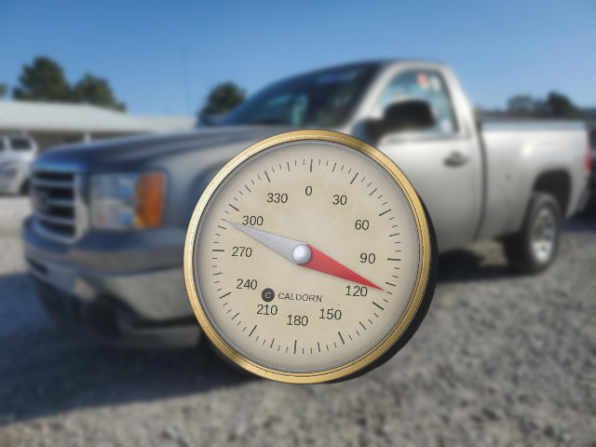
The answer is 110 °
